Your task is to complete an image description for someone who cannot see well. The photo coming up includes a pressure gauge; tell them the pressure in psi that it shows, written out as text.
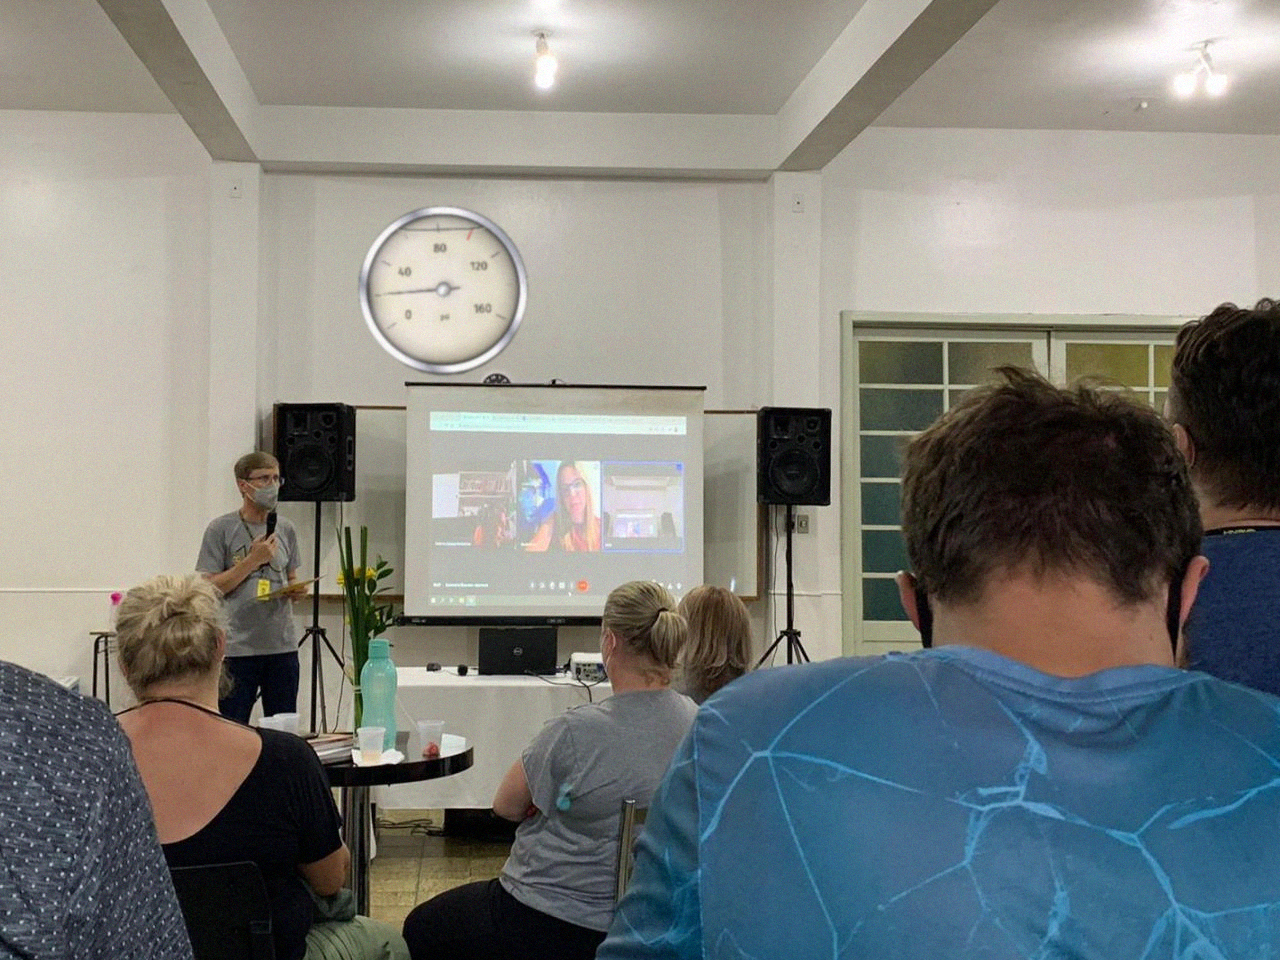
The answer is 20 psi
